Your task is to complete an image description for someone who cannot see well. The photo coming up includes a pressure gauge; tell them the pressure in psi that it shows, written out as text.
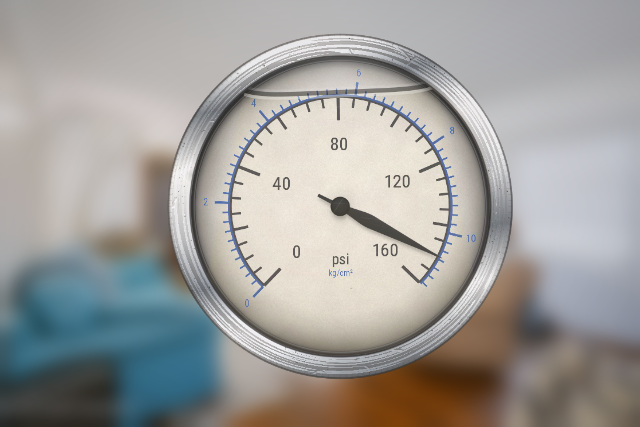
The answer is 150 psi
